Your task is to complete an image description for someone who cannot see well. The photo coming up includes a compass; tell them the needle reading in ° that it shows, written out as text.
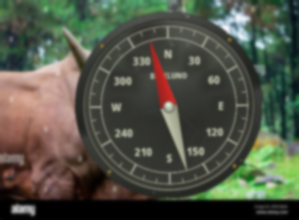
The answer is 345 °
